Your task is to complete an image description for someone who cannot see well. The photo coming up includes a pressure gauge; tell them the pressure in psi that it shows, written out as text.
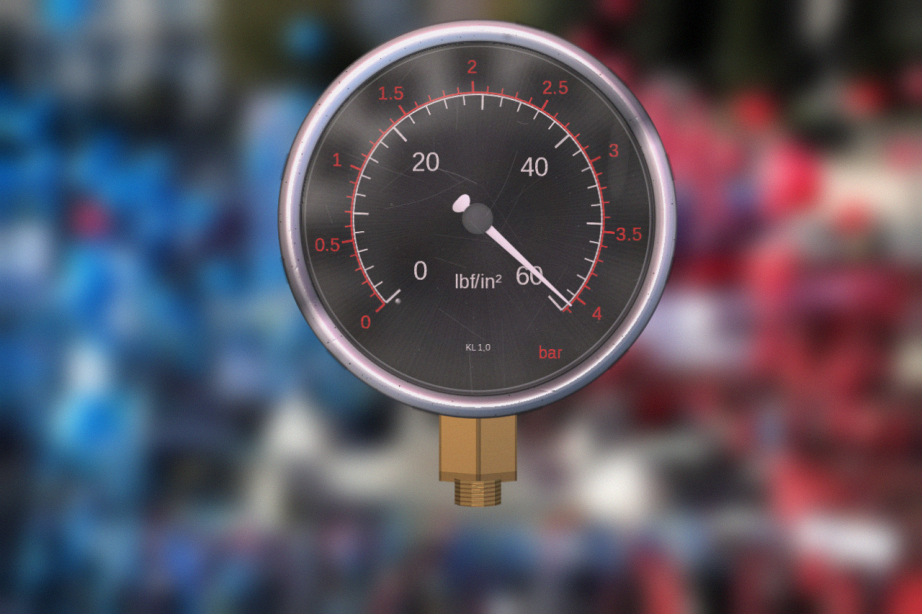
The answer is 59 psi
